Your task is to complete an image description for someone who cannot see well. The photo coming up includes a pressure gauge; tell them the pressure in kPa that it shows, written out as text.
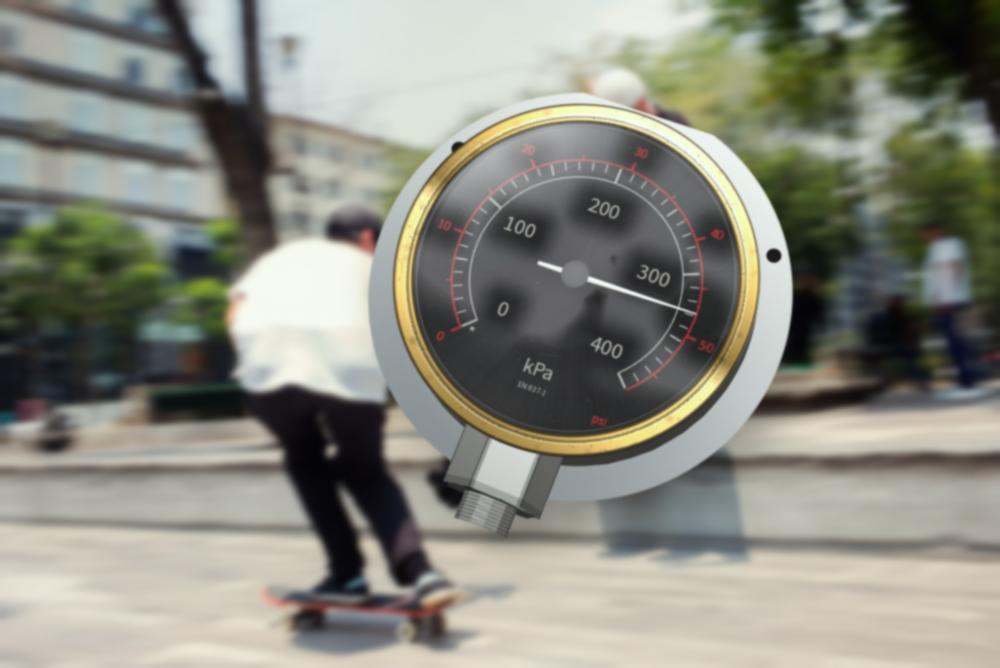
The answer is 330 kPa
